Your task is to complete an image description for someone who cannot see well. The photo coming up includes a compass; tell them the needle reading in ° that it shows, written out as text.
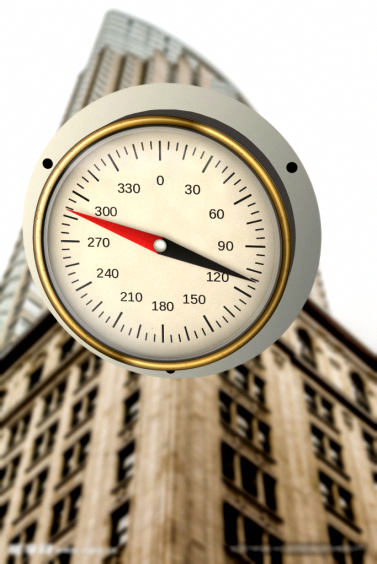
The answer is 290 °
